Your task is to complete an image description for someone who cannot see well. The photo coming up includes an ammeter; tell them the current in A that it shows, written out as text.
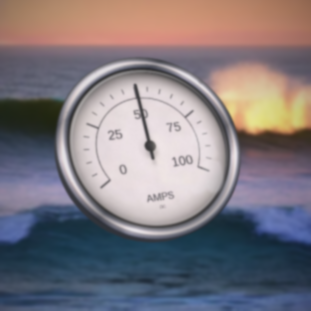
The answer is 50 A
